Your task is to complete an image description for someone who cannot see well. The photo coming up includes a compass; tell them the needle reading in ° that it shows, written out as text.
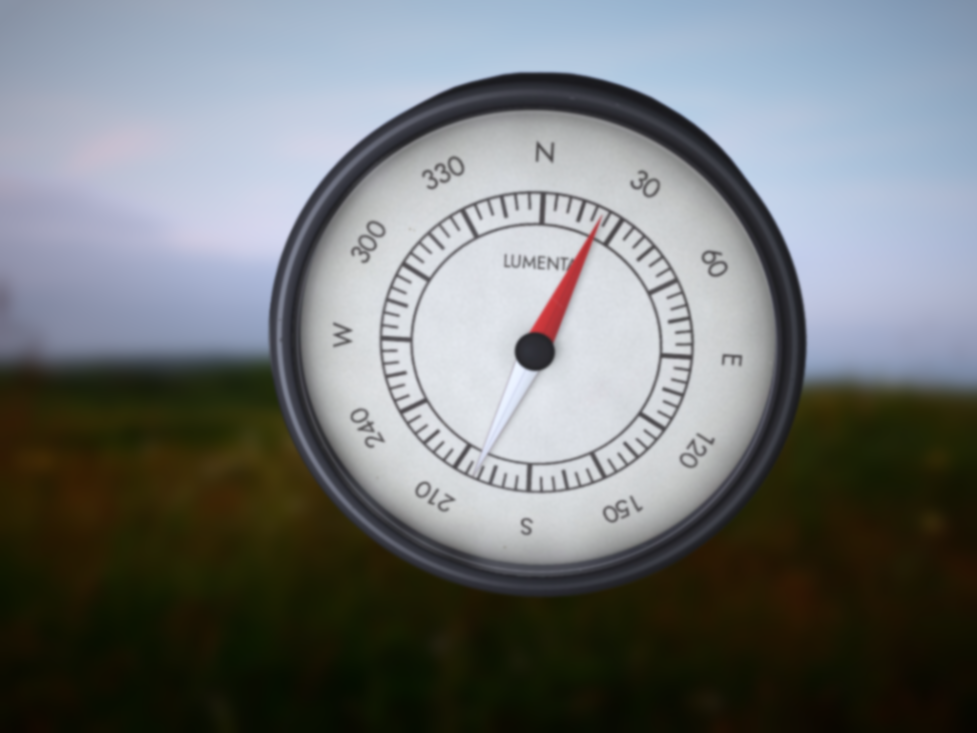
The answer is 22.5 °
